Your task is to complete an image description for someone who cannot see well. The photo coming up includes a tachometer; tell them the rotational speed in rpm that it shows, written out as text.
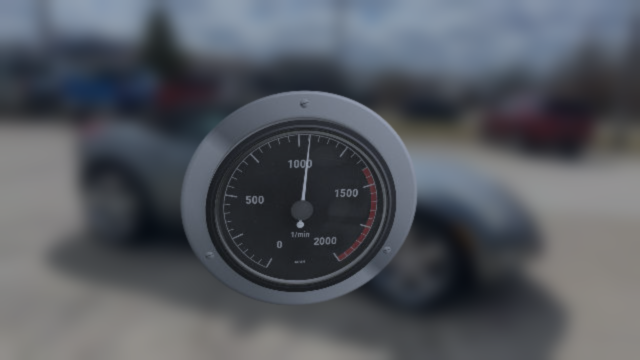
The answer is 1050 rpm
